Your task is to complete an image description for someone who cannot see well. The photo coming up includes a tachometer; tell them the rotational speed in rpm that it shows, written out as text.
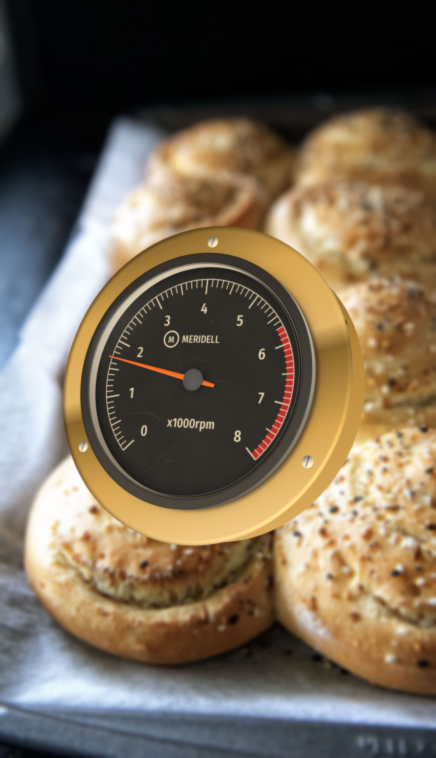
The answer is 1700 rpm
